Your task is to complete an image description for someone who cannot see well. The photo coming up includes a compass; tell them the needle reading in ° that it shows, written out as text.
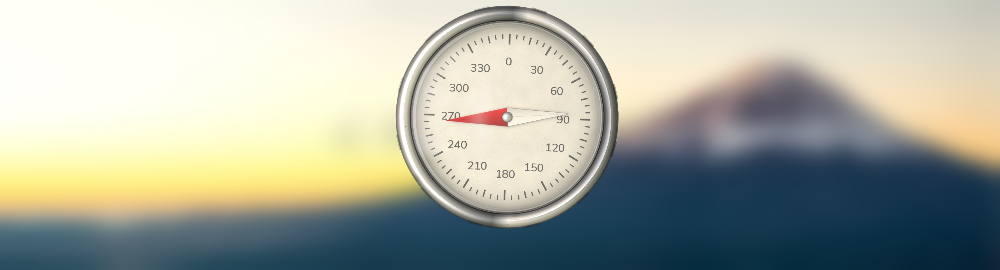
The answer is 265 °
